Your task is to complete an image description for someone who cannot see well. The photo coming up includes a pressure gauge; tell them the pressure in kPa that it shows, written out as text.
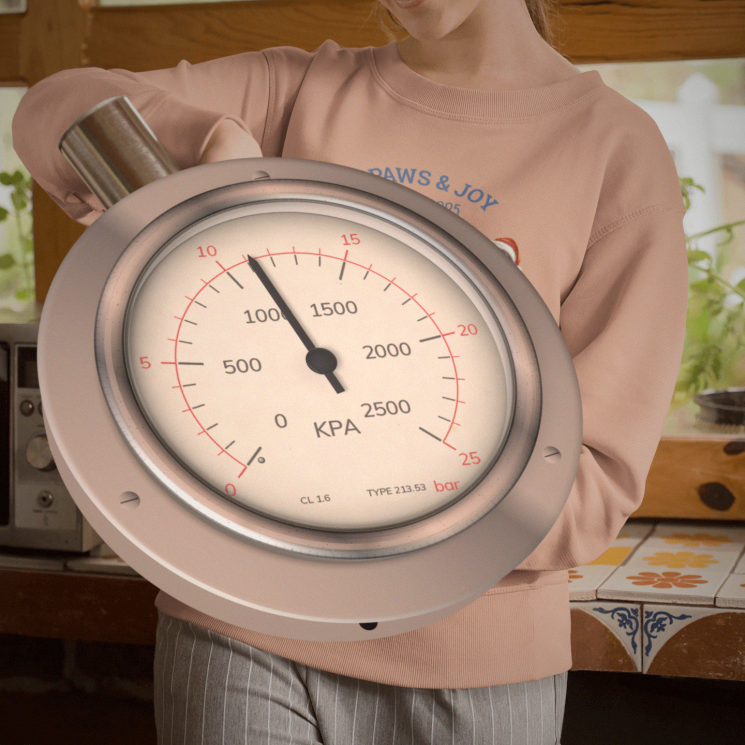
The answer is 1100 kPa
